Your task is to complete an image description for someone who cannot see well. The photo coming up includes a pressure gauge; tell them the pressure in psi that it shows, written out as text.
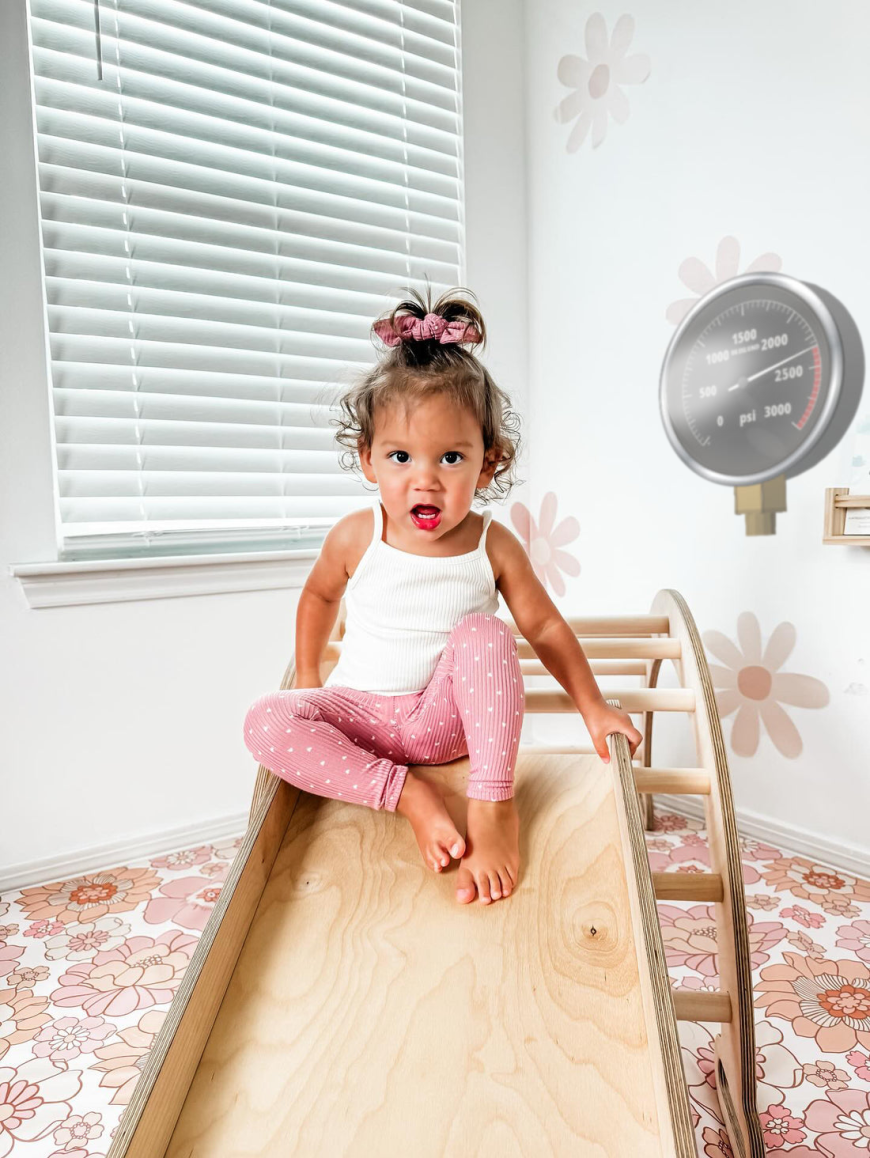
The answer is 2350 psi
